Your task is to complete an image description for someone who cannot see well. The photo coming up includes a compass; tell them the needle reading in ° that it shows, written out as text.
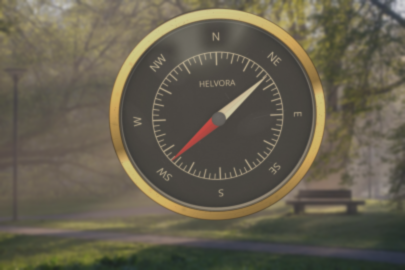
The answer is 230 °
